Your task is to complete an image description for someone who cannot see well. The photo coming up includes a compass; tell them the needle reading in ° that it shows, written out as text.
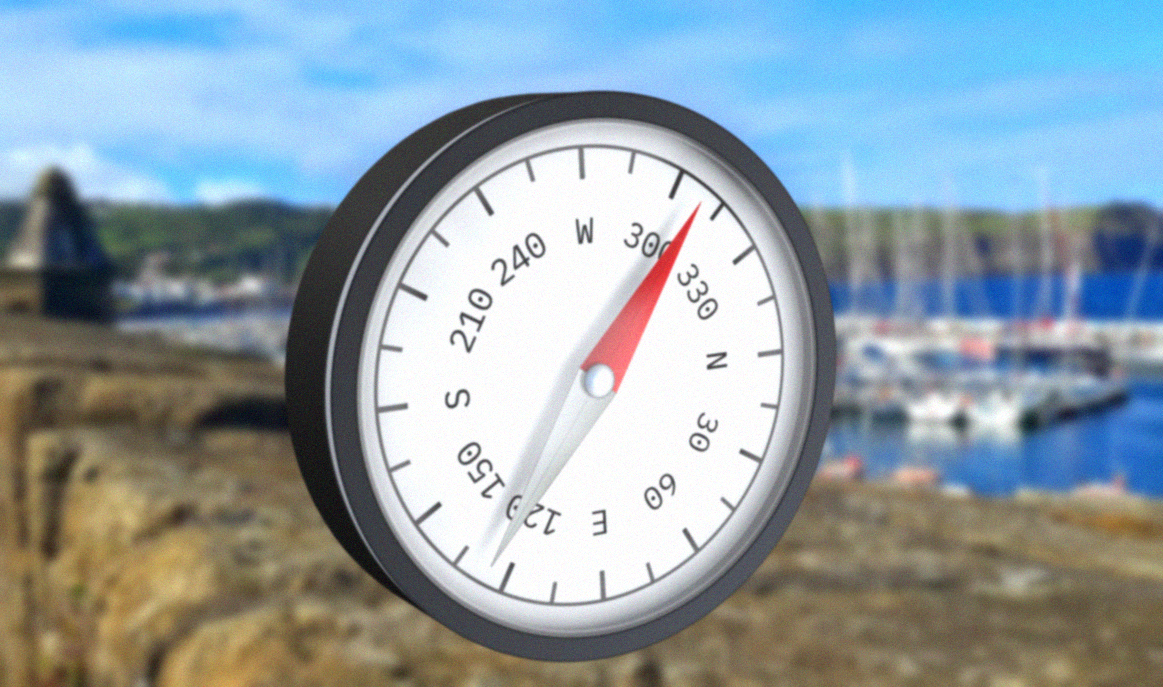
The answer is 307.5 °
